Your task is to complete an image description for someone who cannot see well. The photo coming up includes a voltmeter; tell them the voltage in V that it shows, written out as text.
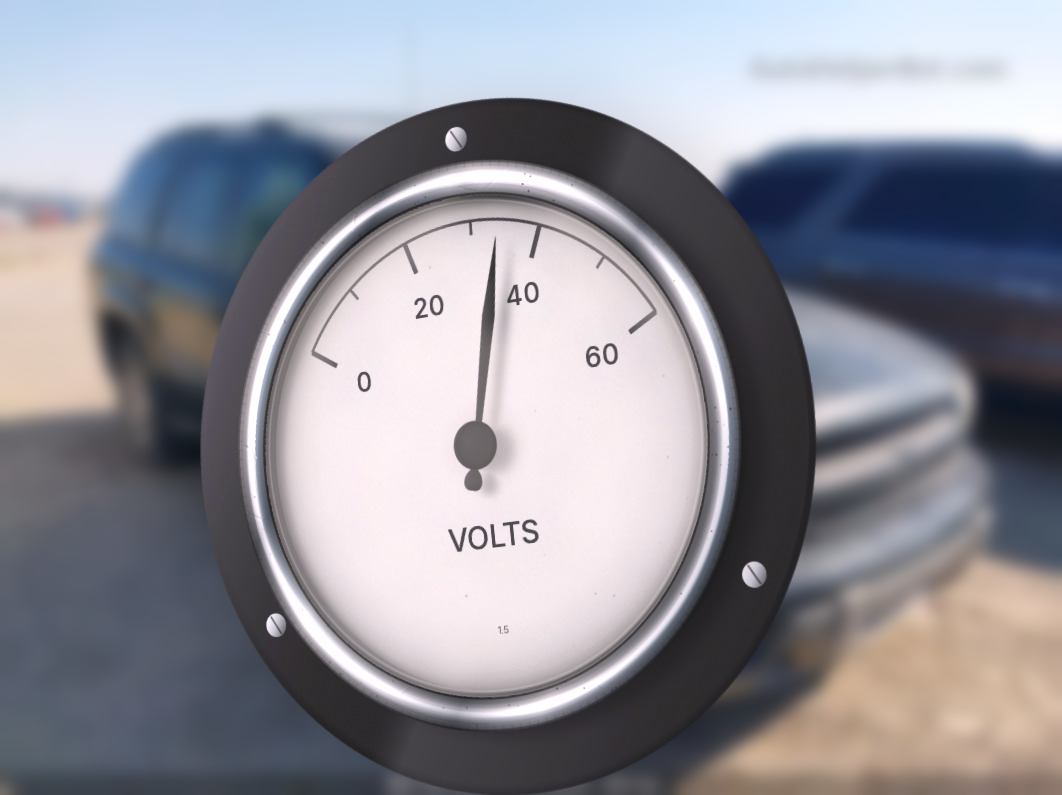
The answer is 35 V
